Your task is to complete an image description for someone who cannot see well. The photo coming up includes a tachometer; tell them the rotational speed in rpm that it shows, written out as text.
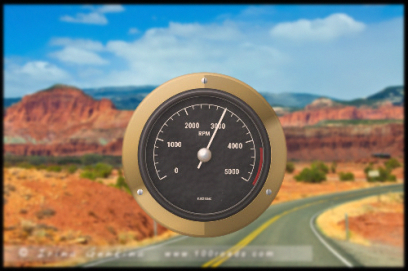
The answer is 3000 rpm
